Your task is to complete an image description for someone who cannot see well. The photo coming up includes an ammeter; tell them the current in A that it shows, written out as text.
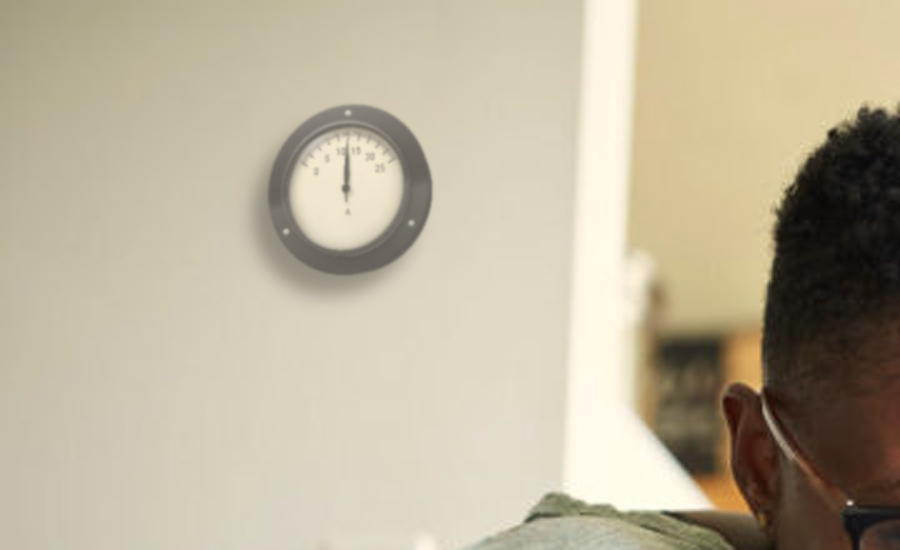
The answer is 12.5 A
